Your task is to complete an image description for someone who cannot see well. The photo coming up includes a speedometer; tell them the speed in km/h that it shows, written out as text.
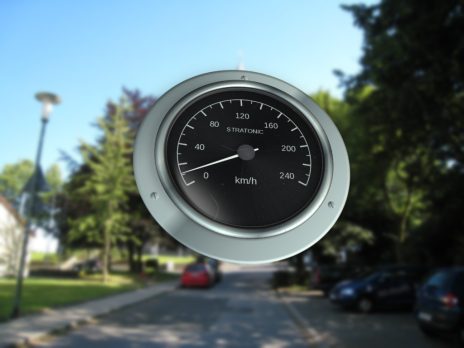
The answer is 10 km/h
